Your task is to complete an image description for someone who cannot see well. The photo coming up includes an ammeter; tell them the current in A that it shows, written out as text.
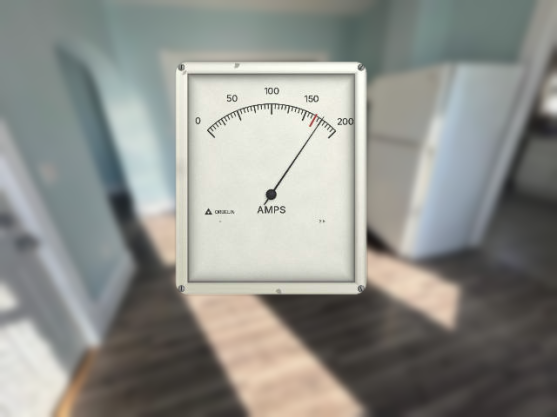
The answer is 175 A
